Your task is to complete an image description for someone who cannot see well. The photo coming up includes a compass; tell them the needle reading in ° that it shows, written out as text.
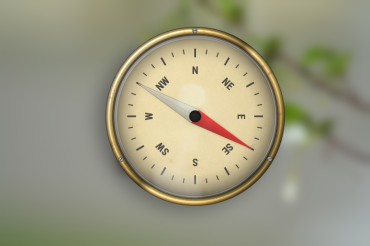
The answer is 120 °
